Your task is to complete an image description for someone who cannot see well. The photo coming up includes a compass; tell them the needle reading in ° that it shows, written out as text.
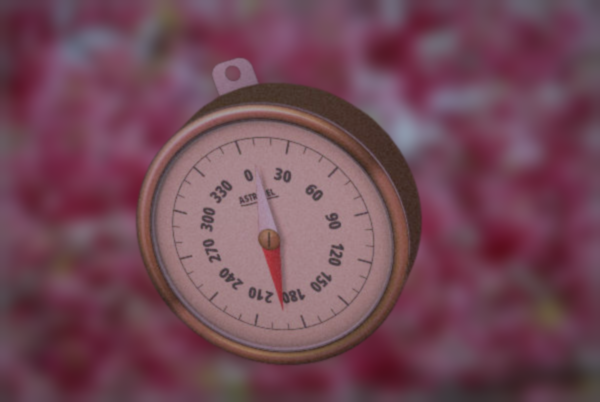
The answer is 190 °
